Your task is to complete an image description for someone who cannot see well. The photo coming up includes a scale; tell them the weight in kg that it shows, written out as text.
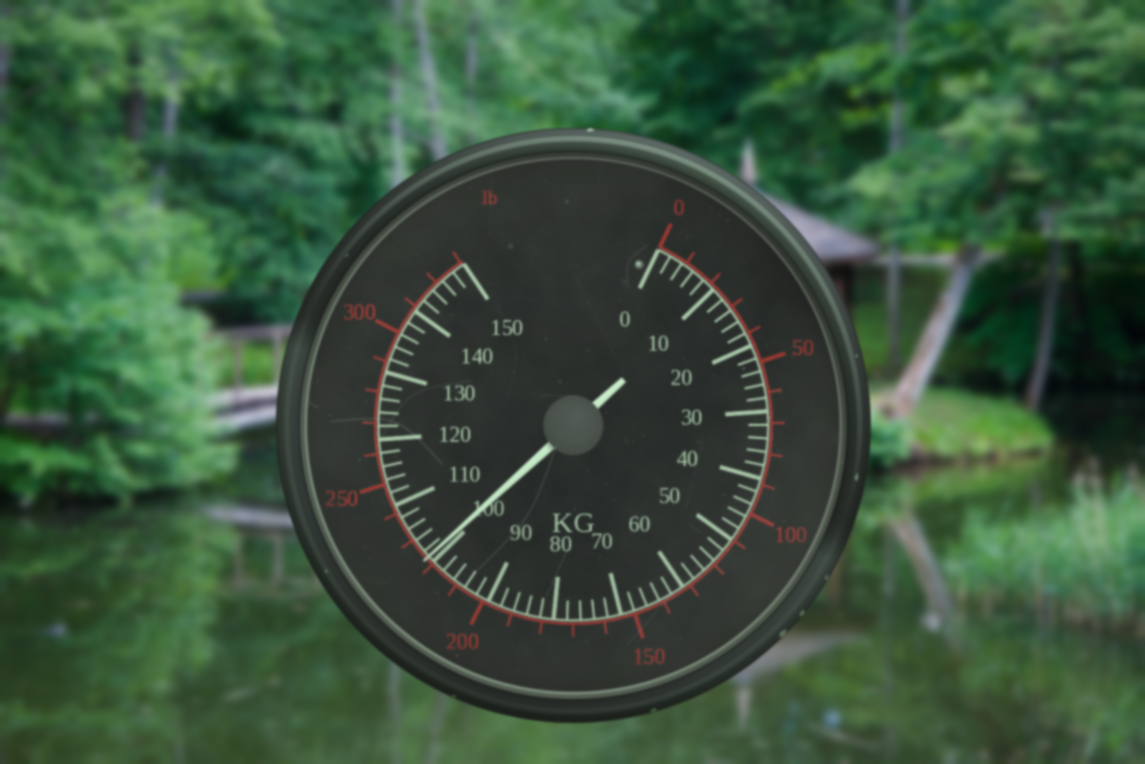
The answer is 101 kg
